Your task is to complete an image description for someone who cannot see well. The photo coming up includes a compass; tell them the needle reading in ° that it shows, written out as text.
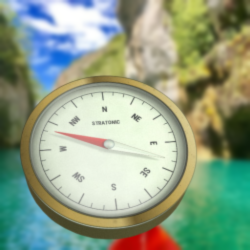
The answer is 290 °
